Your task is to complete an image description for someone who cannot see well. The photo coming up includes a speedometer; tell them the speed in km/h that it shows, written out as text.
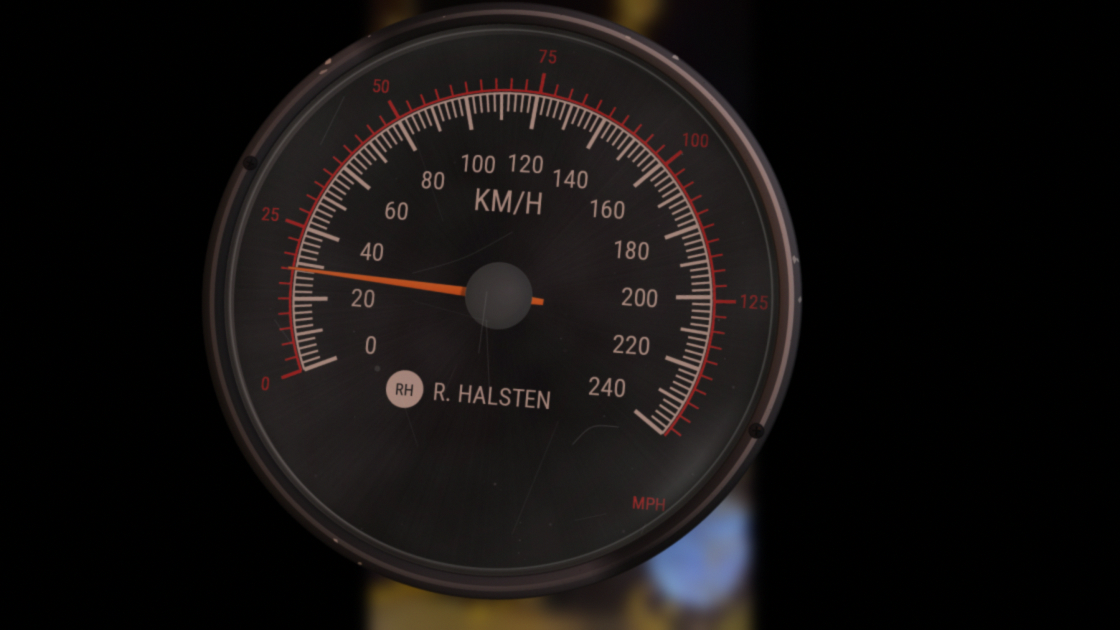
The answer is 28 km/h
